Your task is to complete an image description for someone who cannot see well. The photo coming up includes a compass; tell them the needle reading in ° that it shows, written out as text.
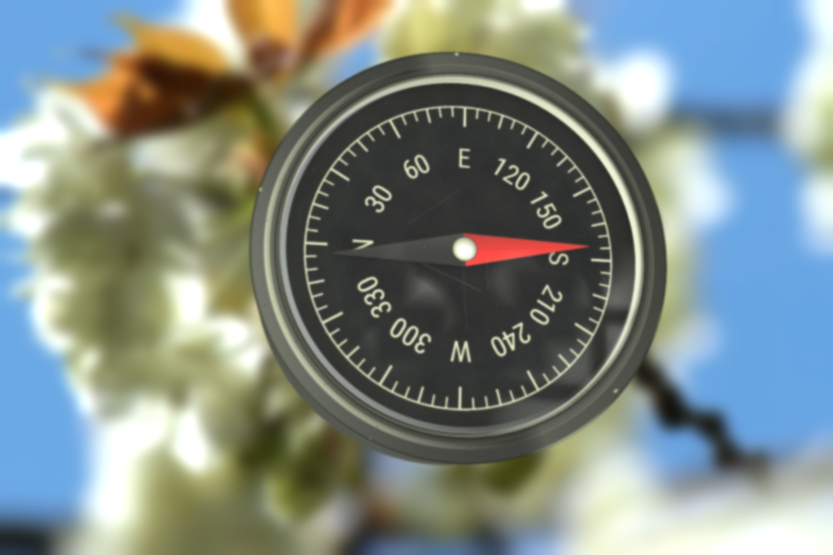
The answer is 175 °
